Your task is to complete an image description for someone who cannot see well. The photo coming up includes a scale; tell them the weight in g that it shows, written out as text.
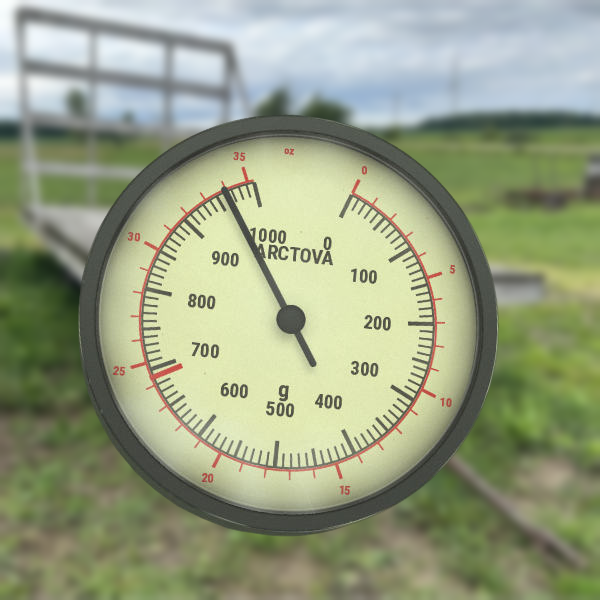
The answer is 960 g
